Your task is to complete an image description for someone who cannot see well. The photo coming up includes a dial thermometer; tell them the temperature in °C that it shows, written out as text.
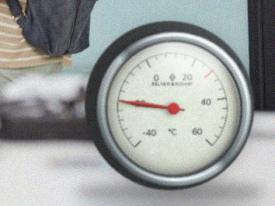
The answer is -20 °C
